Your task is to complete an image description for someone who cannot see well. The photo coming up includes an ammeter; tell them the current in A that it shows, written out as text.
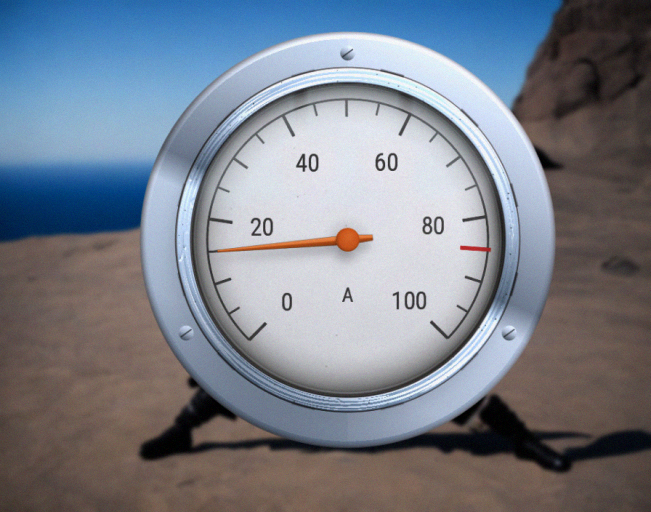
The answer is 15 A
